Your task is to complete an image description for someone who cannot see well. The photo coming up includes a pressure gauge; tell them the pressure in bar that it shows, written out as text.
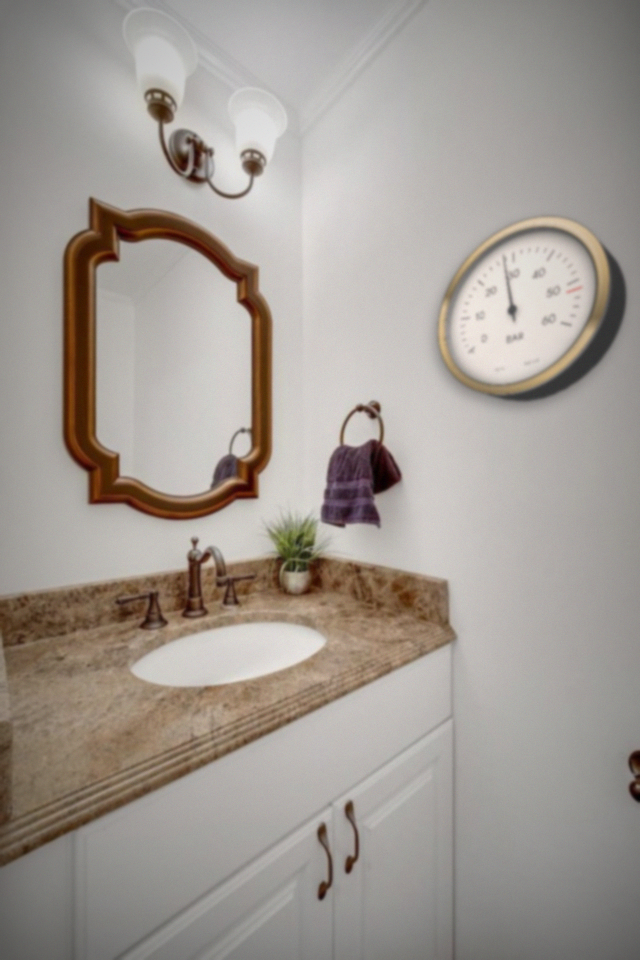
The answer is 28 bar
